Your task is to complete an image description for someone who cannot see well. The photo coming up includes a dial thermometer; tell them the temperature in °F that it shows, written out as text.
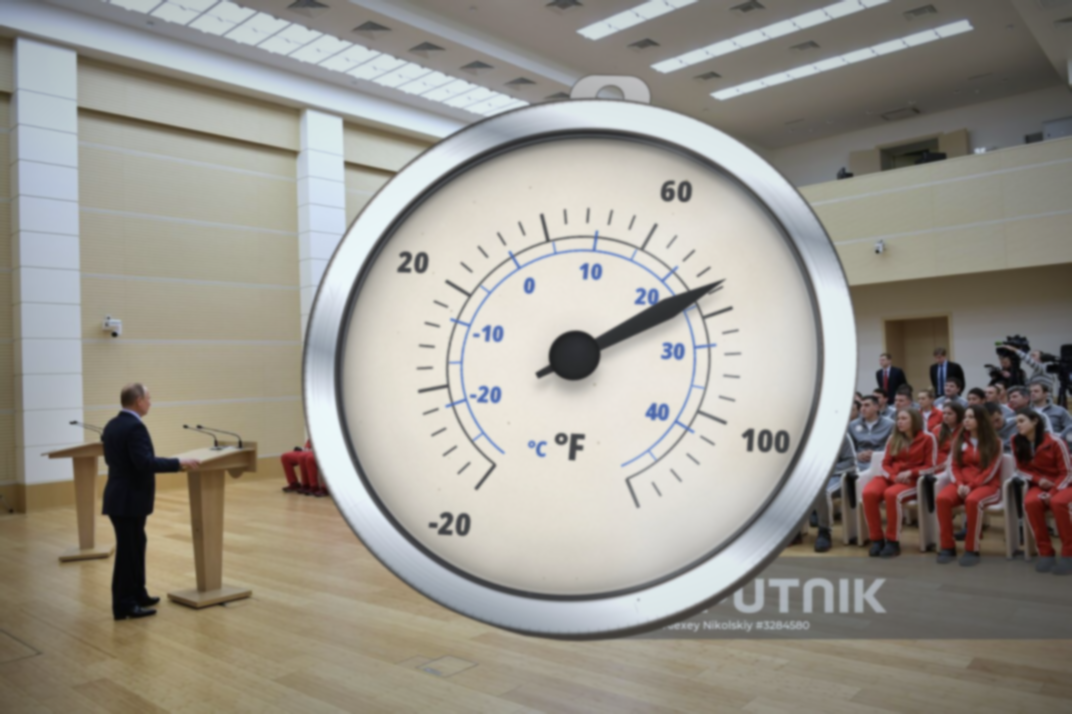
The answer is 76 °F
